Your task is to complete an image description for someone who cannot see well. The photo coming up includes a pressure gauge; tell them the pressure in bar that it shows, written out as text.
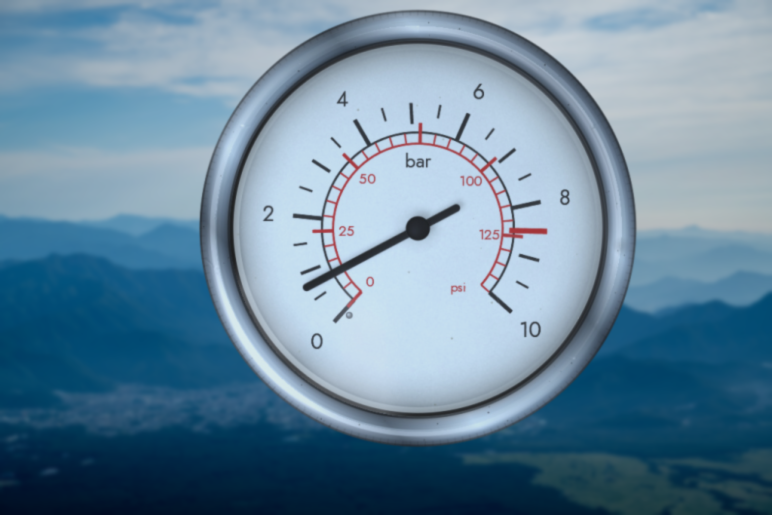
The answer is 0.75 bar
